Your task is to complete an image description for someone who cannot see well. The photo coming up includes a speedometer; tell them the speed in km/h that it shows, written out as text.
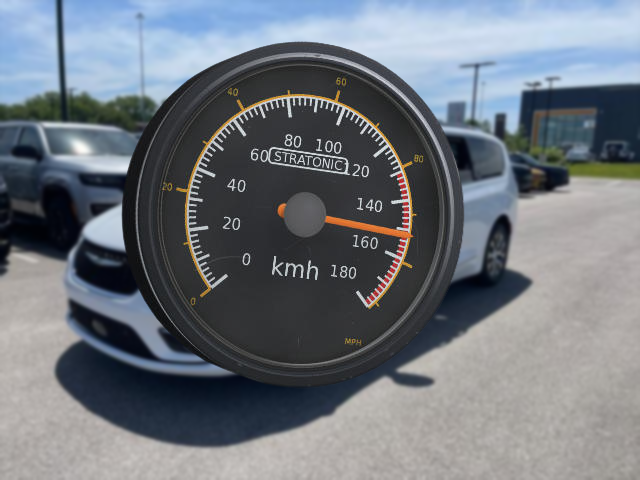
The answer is 152 km/h
